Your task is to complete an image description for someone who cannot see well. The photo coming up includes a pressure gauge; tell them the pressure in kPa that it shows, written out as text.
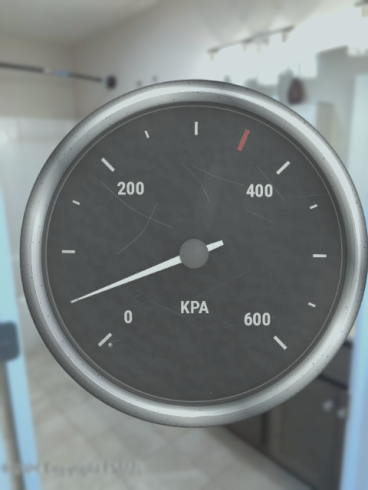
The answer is 50 kPa
